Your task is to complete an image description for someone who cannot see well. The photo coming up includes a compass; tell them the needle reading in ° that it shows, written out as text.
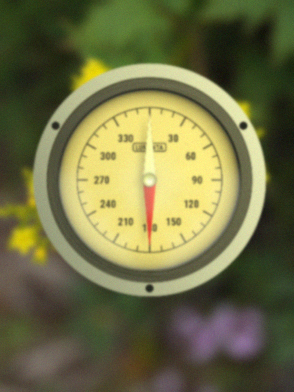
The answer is 180 °
